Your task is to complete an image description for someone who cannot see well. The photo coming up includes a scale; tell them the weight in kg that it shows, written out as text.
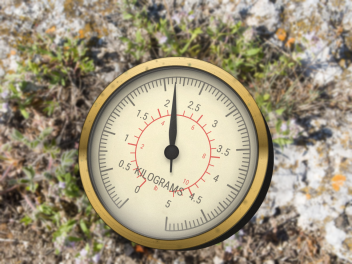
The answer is 2.15 kg
